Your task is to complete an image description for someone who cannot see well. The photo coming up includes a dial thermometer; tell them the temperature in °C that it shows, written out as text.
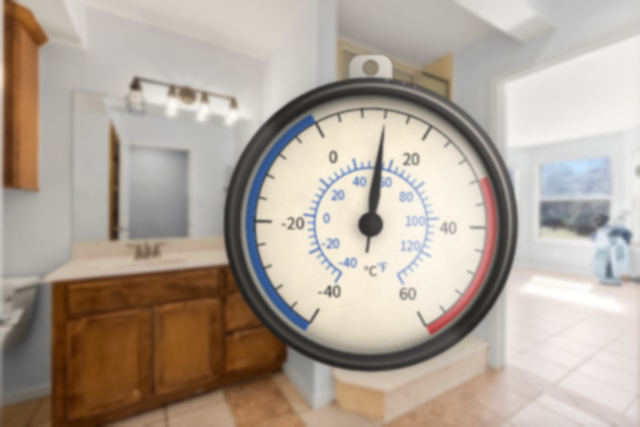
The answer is 12 °C
